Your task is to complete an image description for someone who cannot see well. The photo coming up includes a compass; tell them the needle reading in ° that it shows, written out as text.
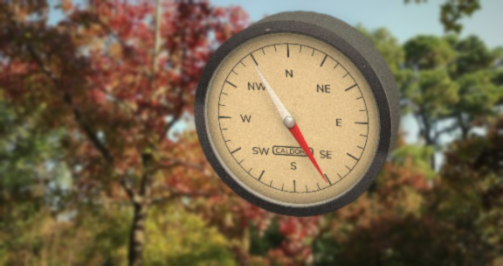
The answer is 150 °
